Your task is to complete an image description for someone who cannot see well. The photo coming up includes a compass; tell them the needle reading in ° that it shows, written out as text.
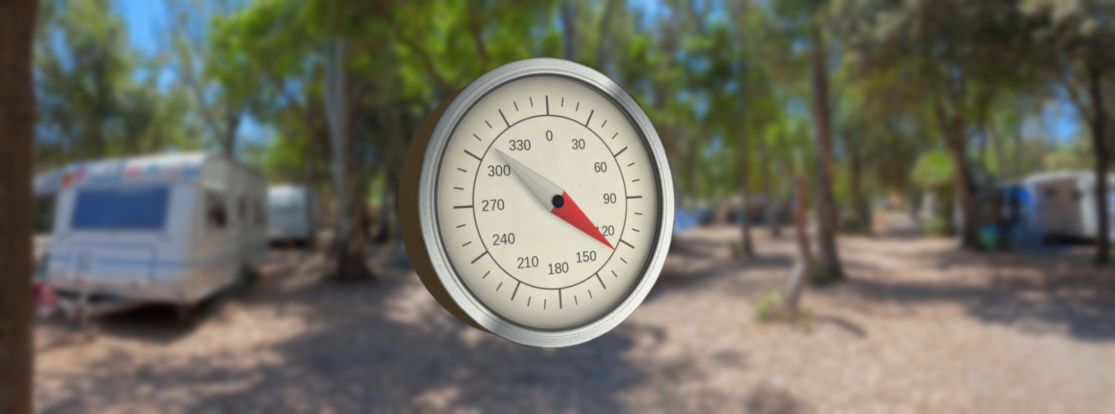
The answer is 130 °
